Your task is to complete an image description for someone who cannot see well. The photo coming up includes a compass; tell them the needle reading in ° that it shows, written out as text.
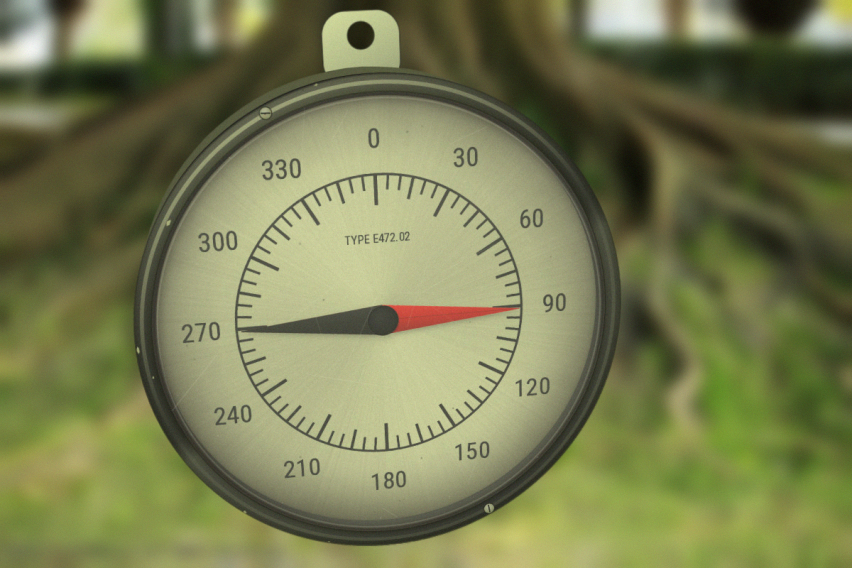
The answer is 90 °
